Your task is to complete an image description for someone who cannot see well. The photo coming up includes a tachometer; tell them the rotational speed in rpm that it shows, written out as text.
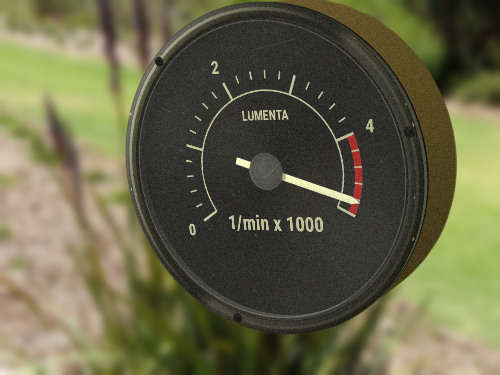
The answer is 4800 rpm
